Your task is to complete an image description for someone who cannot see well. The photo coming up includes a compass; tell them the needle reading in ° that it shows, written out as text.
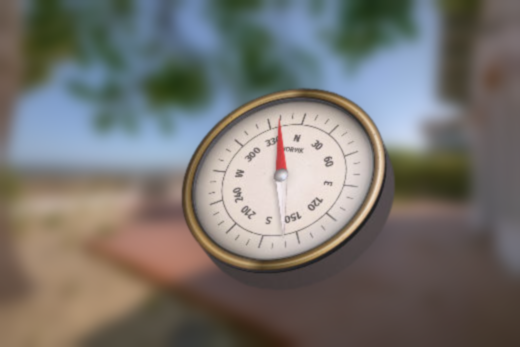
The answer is 340 °
